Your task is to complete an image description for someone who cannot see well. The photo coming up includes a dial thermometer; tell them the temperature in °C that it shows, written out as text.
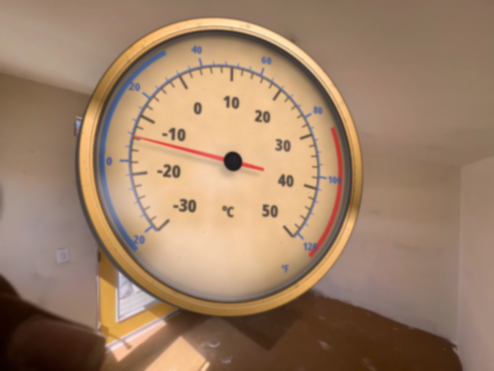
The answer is -14 °C
